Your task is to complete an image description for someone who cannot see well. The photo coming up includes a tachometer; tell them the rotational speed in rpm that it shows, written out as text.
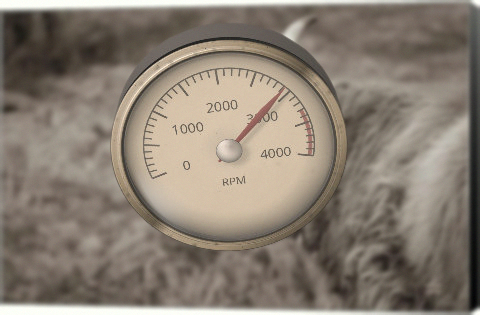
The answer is 2900 rpm
